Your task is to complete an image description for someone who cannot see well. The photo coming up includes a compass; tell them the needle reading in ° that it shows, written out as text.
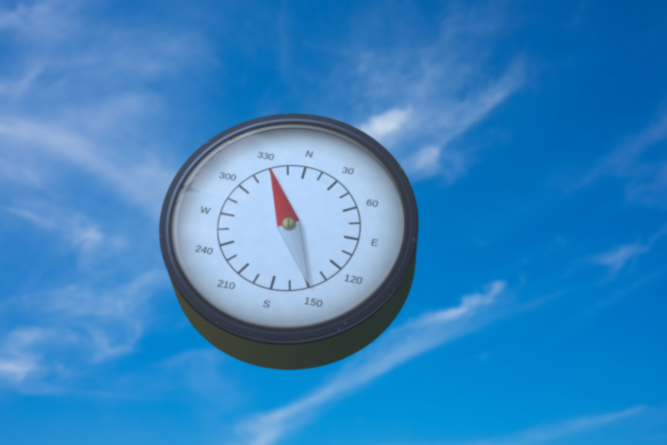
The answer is 330 °
